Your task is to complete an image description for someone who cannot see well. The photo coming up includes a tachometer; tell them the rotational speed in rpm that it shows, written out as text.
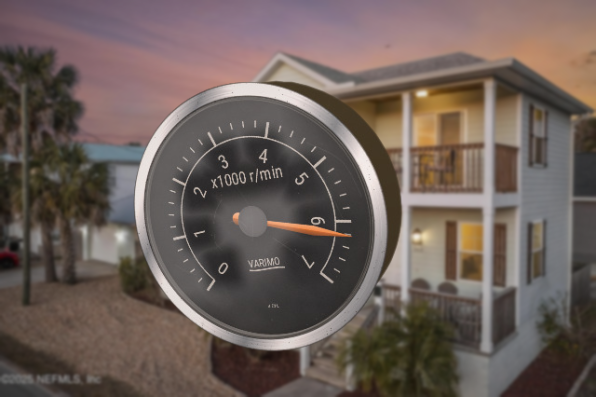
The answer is 6200 rpm
